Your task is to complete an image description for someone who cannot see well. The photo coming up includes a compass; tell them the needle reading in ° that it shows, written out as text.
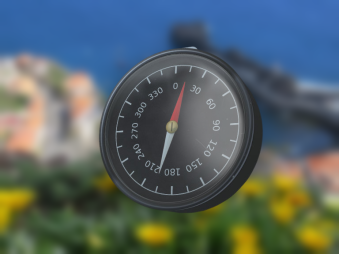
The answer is 15 °
